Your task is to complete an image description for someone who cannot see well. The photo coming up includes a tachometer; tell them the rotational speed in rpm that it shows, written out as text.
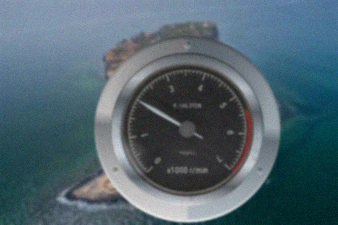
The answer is 2000 rpm
